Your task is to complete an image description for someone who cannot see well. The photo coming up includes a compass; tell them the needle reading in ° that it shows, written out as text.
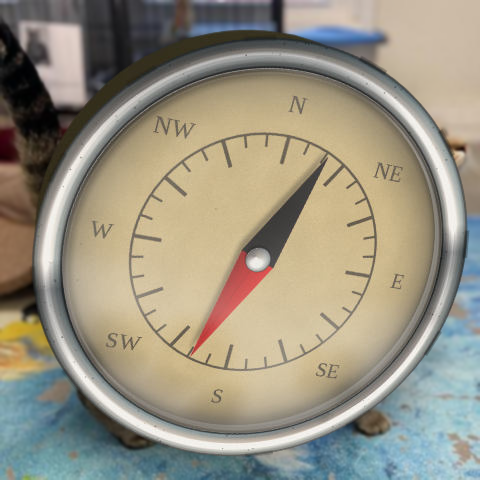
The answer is 200 °
